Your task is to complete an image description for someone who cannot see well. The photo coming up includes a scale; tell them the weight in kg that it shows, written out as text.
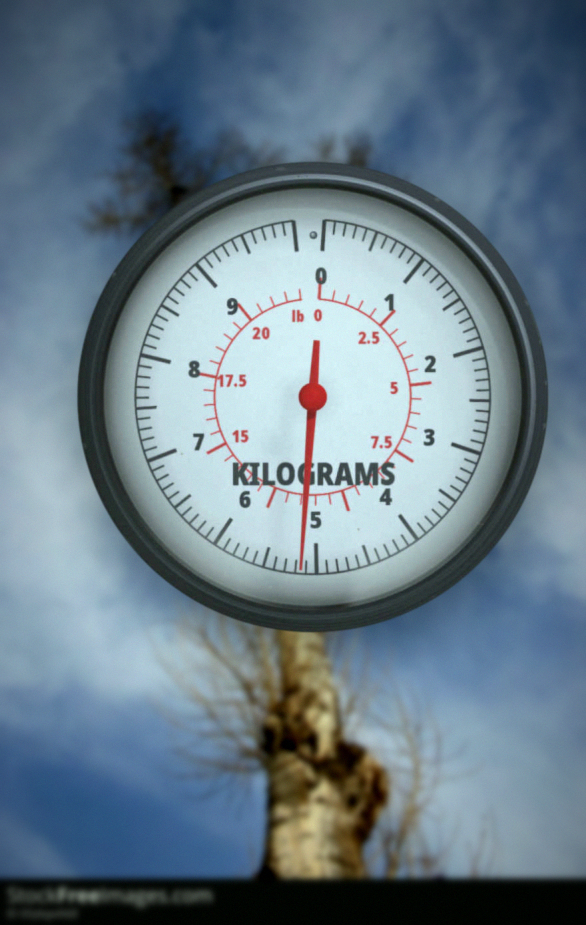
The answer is 5.15 kg
